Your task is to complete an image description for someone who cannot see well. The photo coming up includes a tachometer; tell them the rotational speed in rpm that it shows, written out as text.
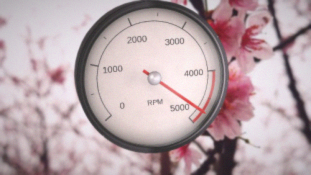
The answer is 4750 rpm
